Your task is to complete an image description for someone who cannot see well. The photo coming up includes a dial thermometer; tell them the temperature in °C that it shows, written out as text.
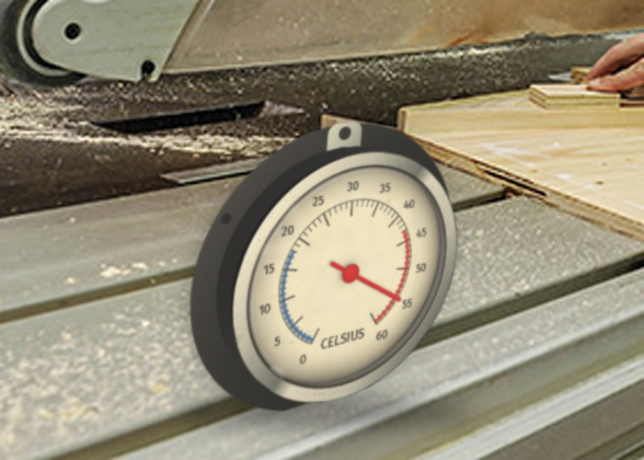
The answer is 55 °C
